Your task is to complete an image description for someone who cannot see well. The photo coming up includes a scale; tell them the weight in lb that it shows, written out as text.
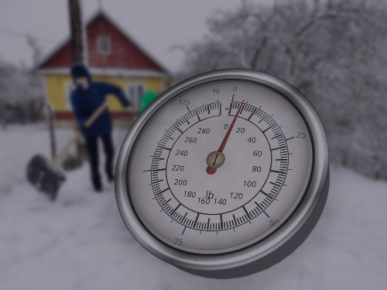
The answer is 10 lb
